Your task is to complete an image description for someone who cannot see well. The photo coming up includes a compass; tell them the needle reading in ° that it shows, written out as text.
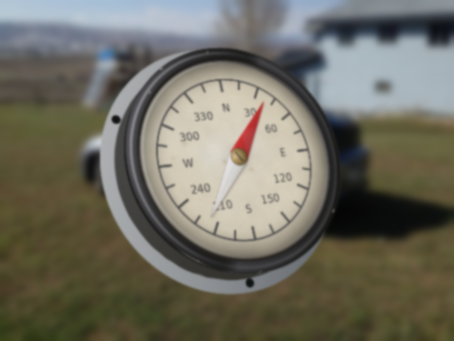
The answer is 37.5 °
